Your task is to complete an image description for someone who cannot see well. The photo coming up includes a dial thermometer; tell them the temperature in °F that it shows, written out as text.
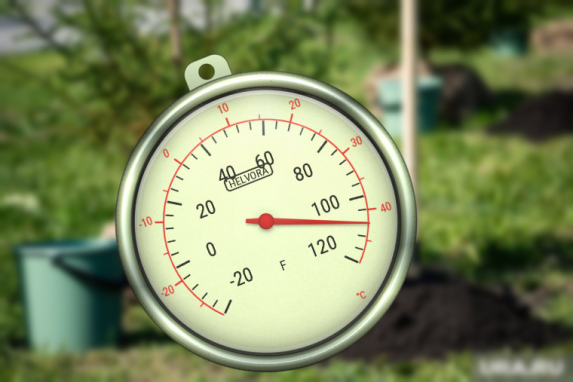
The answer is 108 °F
